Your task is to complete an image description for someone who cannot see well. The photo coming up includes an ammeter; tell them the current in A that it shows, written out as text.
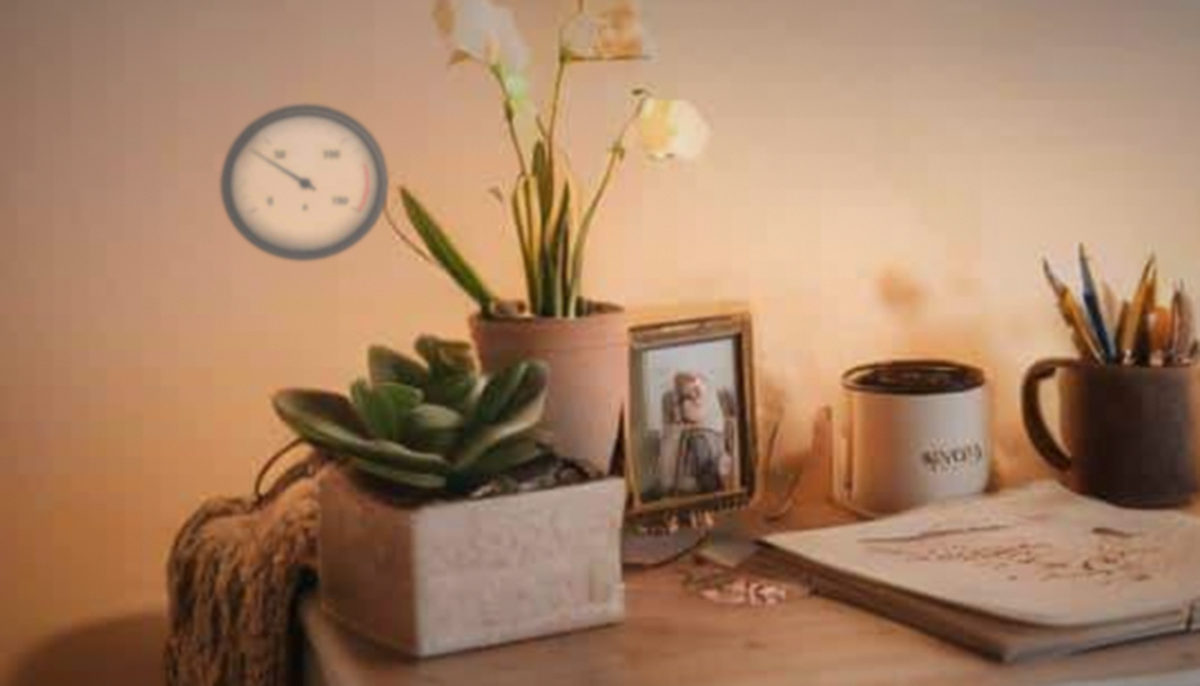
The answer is 40 A
